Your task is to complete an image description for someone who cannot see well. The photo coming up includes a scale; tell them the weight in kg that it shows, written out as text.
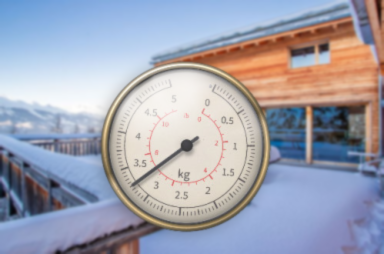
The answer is 3.25 kg
